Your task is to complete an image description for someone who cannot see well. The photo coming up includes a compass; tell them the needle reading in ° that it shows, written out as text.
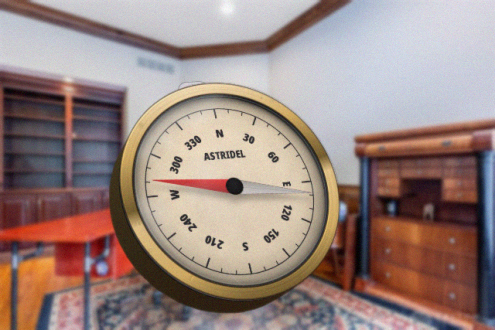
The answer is 280 °
